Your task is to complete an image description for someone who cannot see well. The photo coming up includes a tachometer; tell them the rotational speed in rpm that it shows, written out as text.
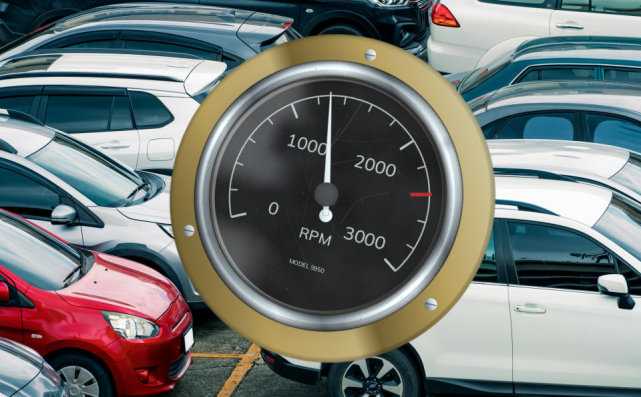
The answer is 1300 rpm
